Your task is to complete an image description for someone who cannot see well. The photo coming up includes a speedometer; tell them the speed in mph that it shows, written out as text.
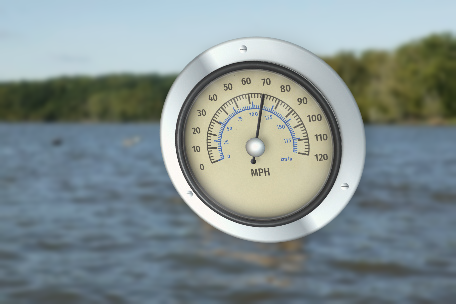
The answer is 70 mph
